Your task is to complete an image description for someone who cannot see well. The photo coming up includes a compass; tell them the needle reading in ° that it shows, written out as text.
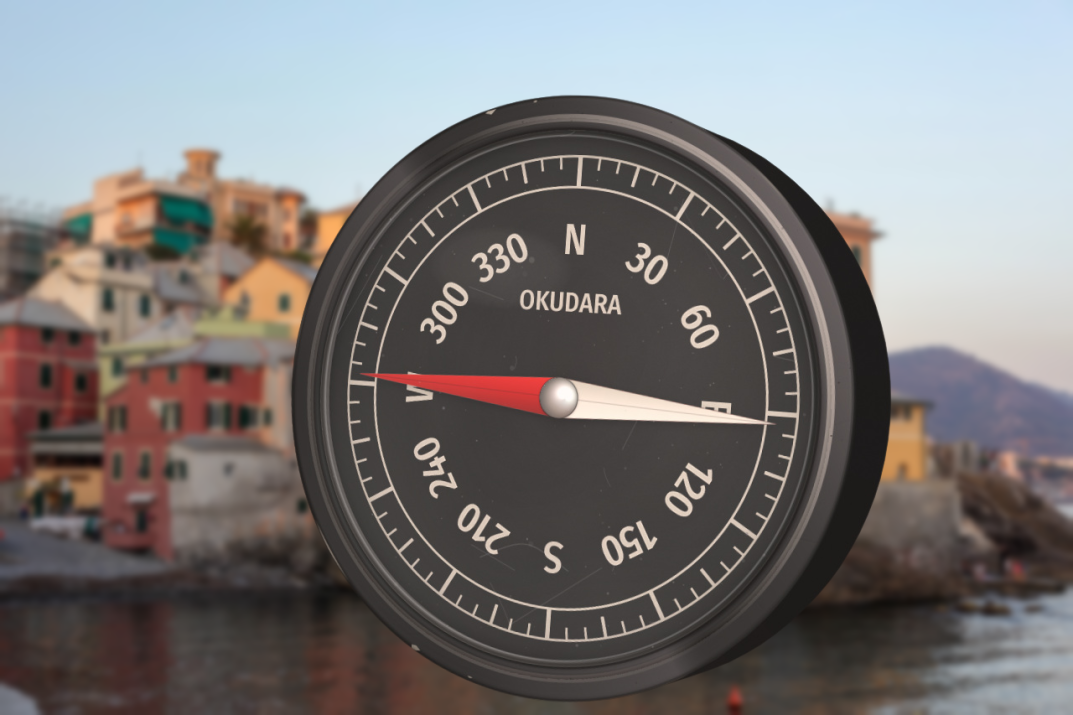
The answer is 272.5 °
